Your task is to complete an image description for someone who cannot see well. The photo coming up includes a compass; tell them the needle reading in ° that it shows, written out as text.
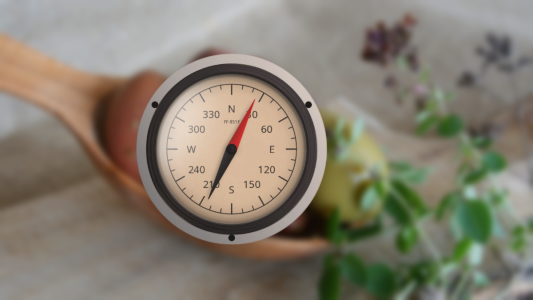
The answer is 25 °
